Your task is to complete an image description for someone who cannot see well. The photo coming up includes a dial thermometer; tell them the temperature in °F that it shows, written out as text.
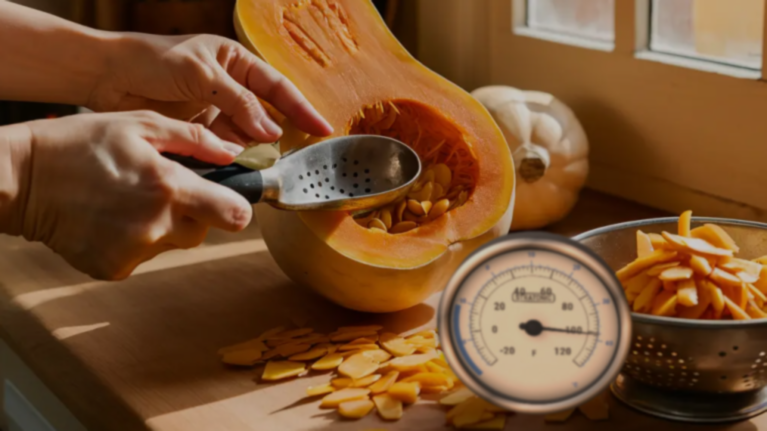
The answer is 100 °F
